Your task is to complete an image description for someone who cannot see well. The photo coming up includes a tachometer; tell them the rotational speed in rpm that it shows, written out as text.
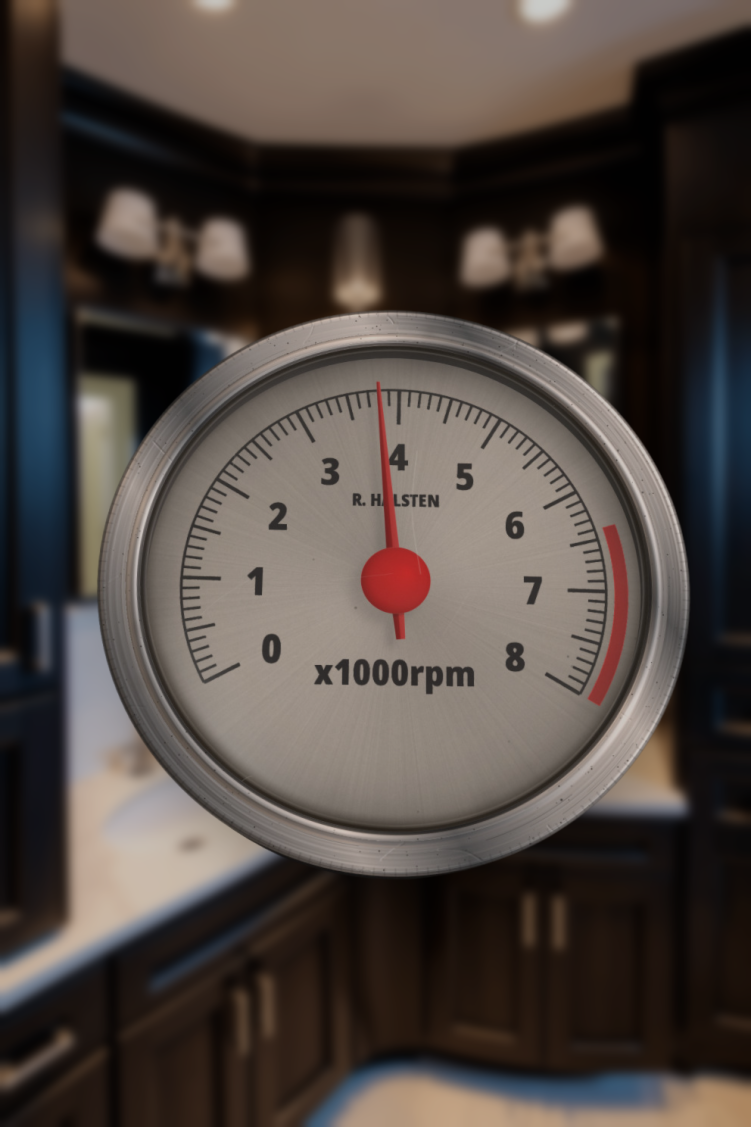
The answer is 3800 rpm
